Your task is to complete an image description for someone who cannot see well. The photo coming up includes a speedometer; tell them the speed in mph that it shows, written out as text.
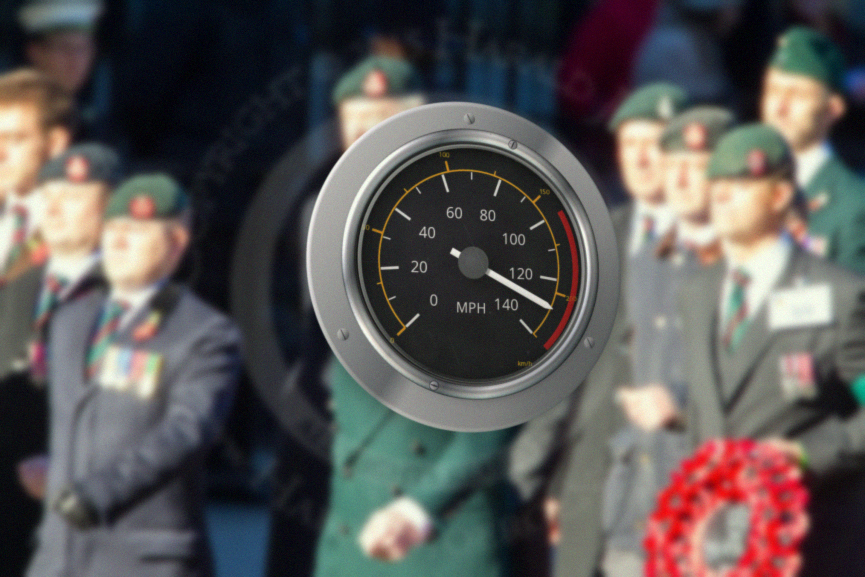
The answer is 130 mph
